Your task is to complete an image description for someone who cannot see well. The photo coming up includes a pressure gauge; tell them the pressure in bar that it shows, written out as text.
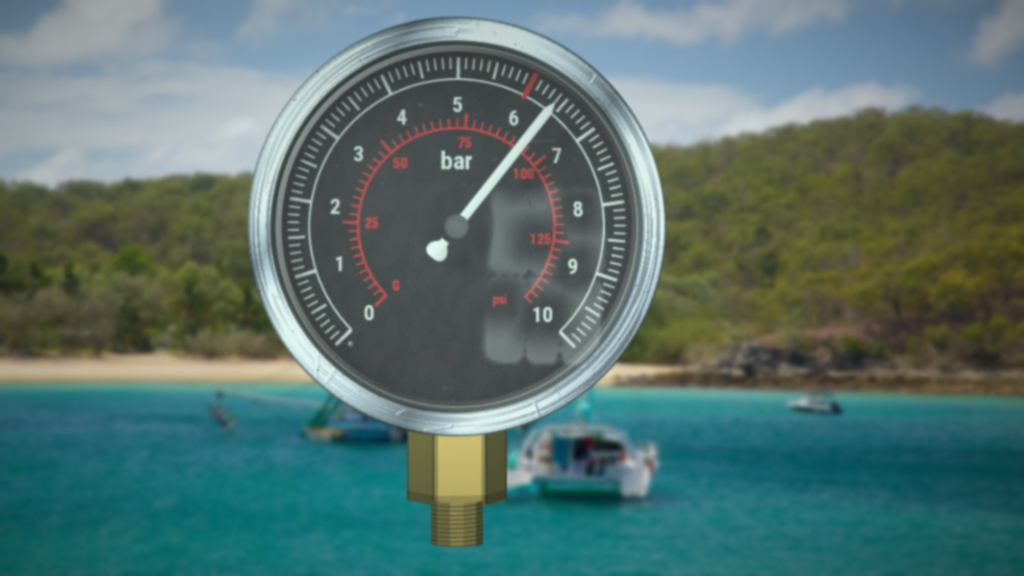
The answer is 6.4 bar
